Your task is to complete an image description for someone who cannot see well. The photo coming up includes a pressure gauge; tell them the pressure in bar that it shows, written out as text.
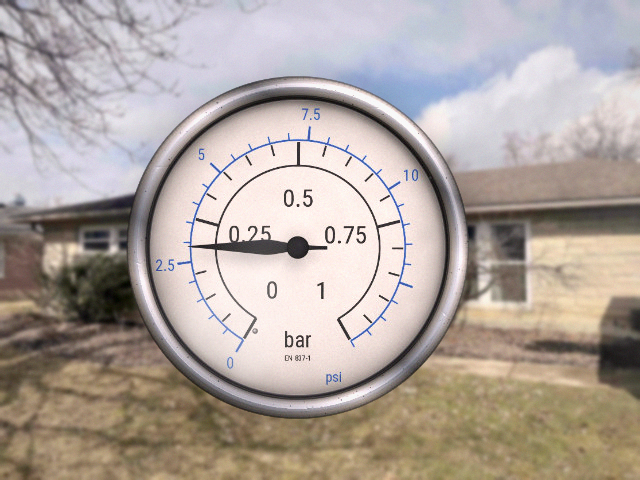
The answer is 0.2 bar
